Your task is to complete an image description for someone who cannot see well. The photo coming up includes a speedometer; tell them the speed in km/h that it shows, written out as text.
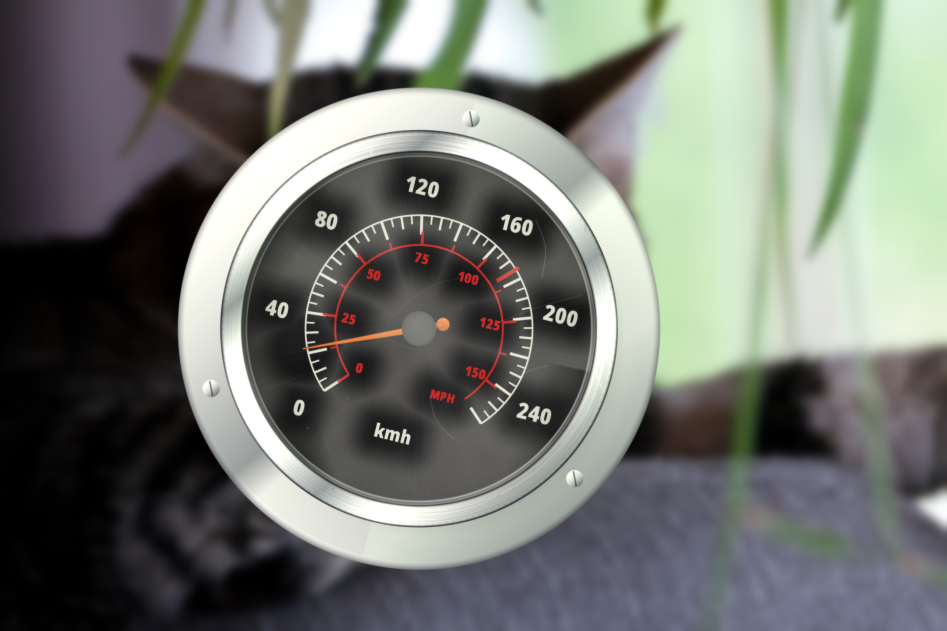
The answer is 22.5 km/h
